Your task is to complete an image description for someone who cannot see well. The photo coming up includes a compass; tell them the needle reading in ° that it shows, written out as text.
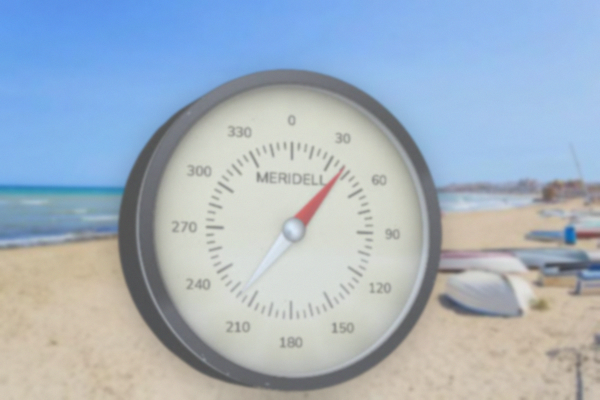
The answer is 40 °
